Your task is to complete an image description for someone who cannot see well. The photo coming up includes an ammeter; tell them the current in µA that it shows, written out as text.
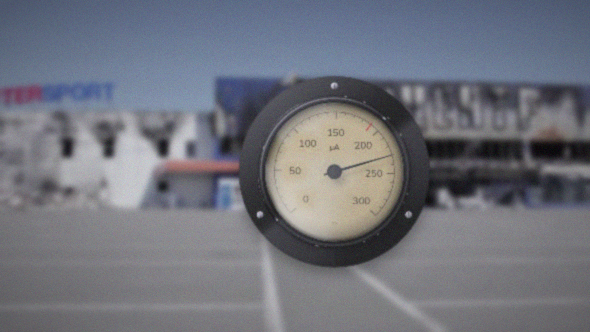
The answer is 230 µA
